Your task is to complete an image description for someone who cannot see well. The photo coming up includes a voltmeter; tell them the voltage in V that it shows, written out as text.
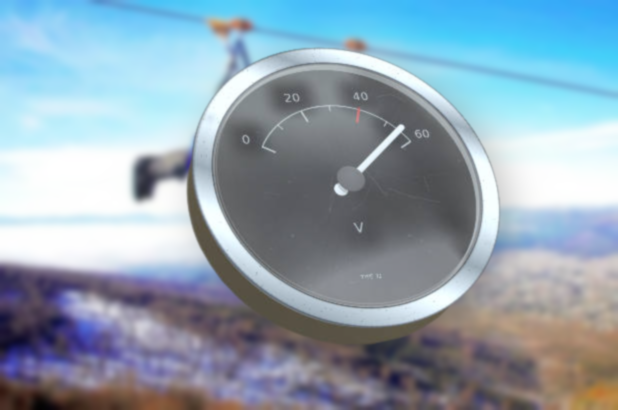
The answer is 55 V
